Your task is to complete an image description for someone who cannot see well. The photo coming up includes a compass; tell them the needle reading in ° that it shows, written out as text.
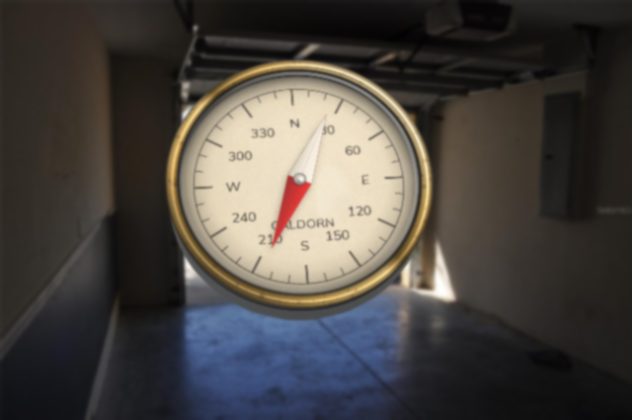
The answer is 205 °
